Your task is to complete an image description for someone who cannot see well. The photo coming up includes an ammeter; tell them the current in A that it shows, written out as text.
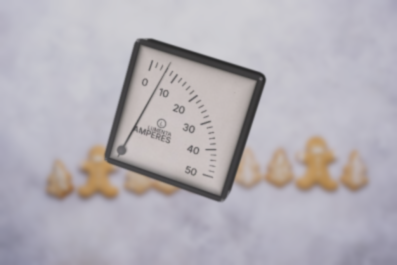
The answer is 6 A
